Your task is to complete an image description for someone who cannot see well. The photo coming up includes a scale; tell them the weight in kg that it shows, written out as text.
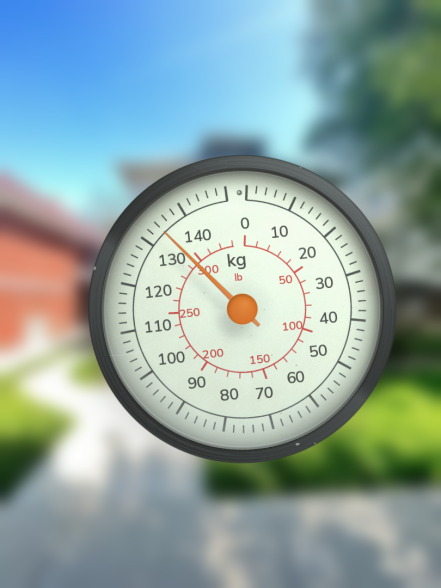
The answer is 134 kg
